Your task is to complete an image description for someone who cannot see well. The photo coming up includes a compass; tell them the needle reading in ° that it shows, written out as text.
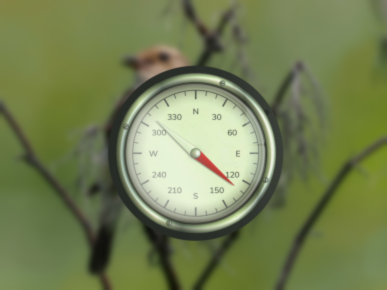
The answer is 130 °
